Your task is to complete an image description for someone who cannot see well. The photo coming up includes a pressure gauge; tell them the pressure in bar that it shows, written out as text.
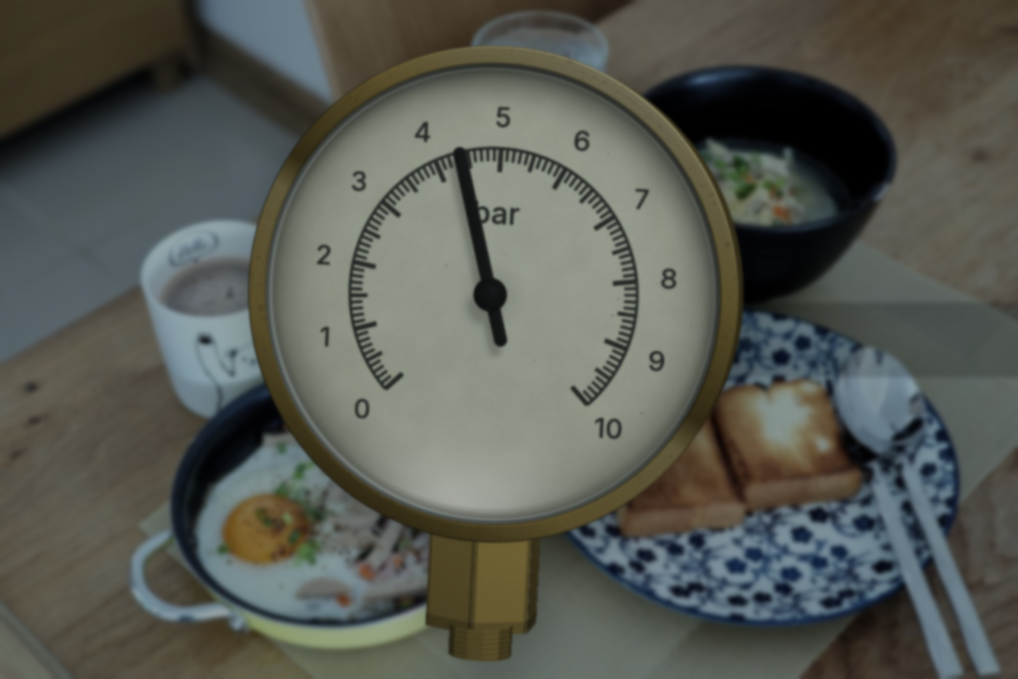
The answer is 4.4 bar
